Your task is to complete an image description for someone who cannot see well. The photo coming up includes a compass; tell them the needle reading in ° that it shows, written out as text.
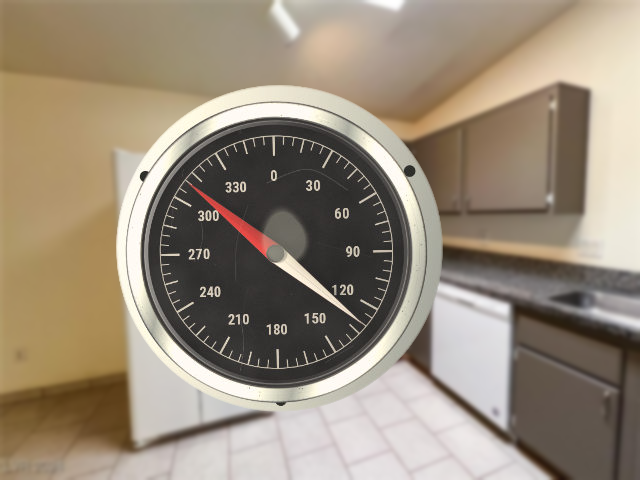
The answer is 310 °
